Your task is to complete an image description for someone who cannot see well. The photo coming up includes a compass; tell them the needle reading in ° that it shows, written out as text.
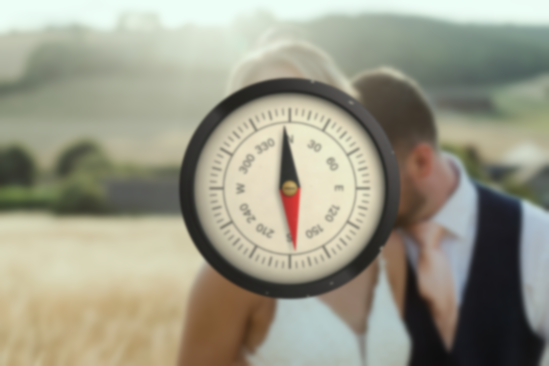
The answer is 175 °
